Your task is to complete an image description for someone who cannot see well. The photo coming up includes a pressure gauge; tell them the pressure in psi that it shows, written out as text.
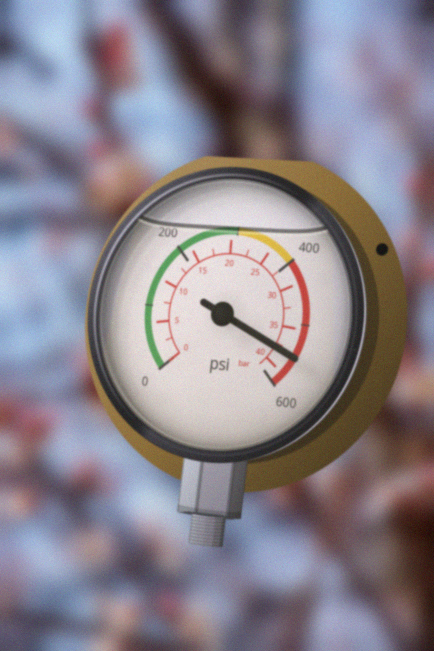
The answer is 550 psi
